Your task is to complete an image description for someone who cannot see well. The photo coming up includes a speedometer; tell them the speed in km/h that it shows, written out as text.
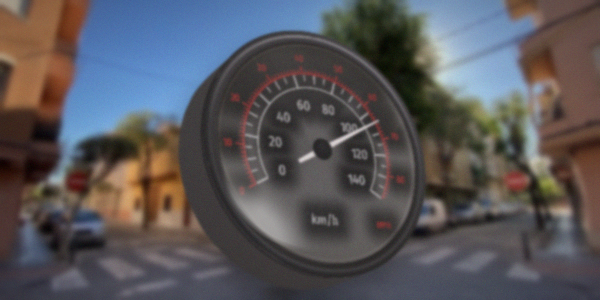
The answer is 105 km/h
